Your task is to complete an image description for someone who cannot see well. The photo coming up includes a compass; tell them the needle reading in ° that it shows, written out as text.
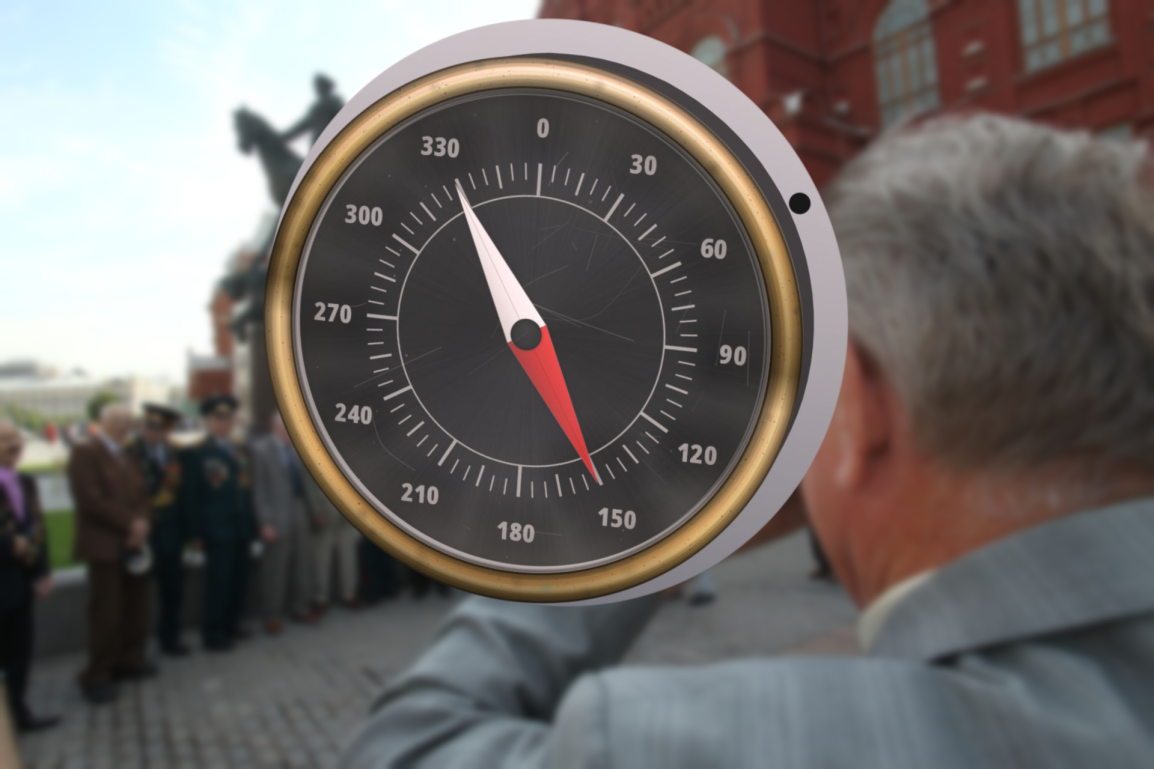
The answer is 150 °
